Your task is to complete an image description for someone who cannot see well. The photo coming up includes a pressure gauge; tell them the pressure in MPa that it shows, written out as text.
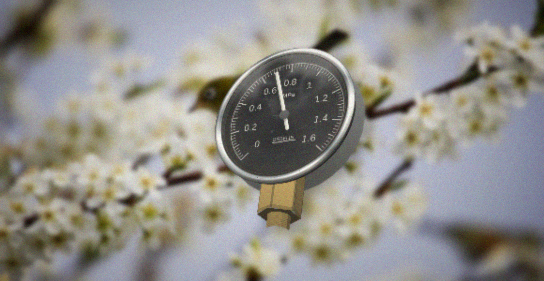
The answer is 0.7 MPa
